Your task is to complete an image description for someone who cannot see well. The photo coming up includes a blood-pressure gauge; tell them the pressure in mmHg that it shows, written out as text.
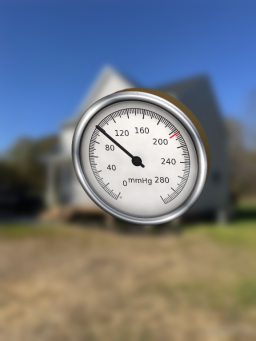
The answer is 100 mmHg
